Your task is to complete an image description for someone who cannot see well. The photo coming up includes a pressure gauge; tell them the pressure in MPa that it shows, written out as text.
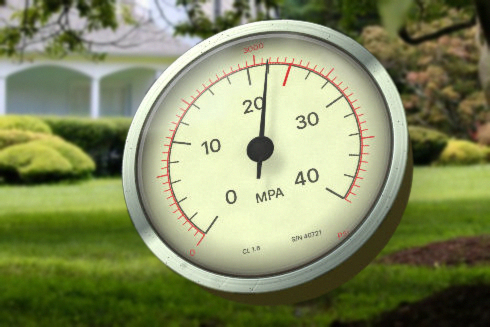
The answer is 22 MPa
